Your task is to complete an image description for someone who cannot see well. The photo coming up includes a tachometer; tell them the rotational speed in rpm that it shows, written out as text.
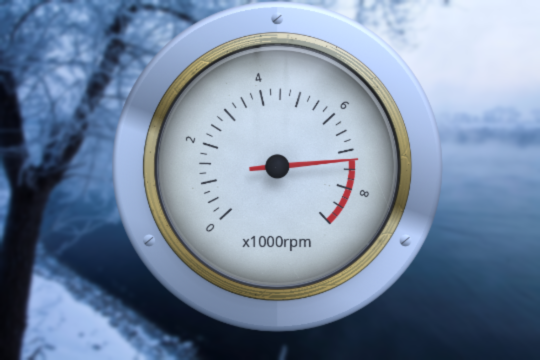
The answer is 7250 rpm
